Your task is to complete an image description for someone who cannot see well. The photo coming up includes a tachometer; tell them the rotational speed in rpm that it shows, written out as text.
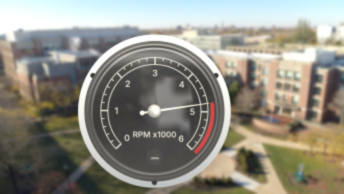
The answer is 4800 rpm
